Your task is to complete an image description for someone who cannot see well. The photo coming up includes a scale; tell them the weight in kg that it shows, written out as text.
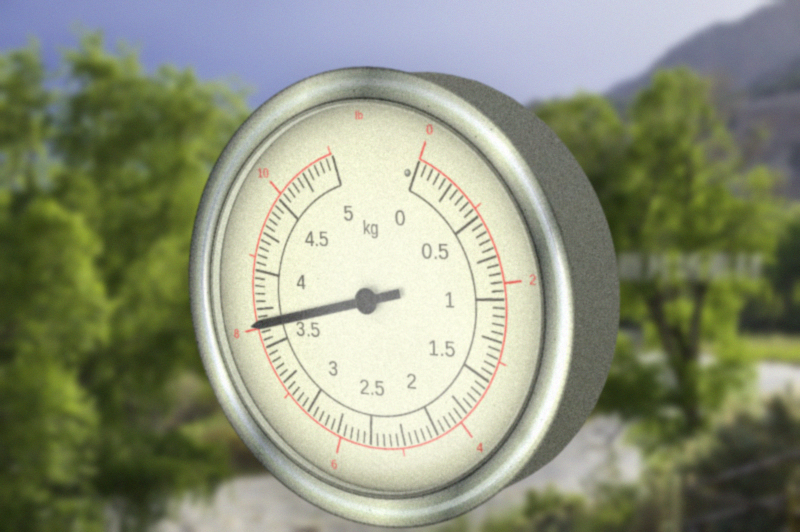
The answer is 3.65 kg
